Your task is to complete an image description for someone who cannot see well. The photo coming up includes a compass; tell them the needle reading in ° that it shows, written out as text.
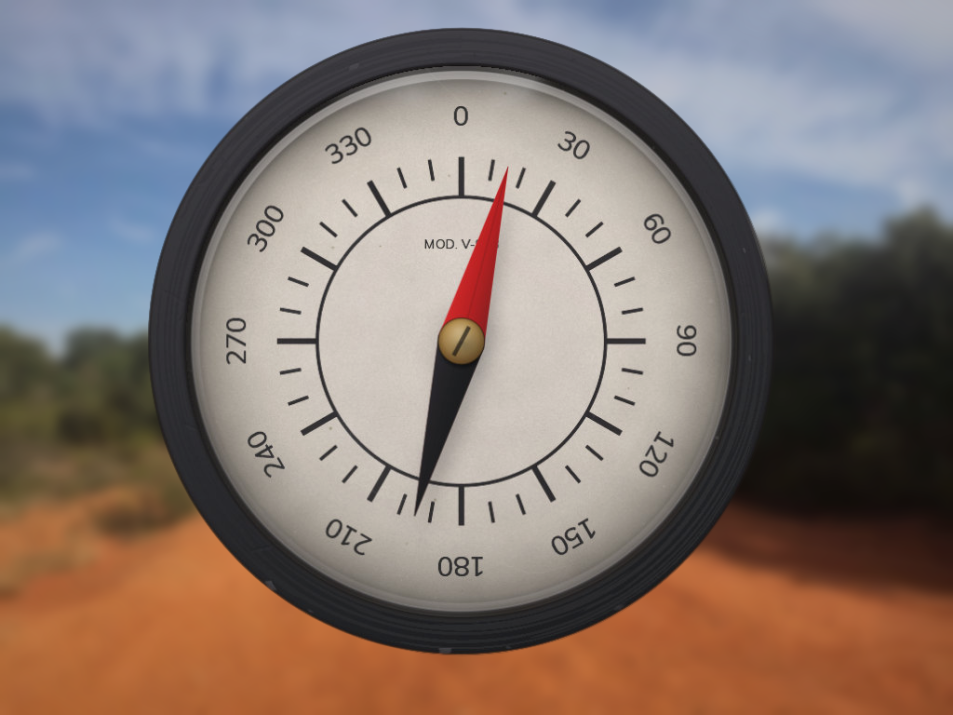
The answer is 15 °
